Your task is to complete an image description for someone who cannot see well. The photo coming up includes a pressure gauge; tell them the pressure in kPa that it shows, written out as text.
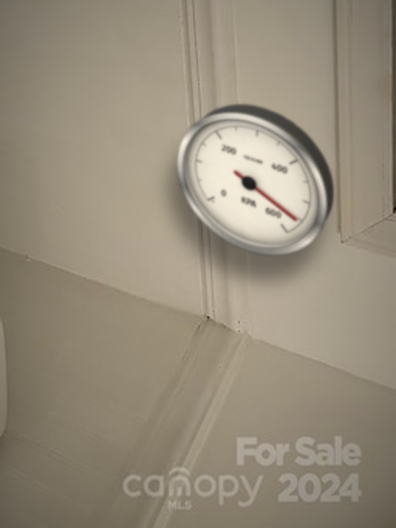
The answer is 550 kPa
